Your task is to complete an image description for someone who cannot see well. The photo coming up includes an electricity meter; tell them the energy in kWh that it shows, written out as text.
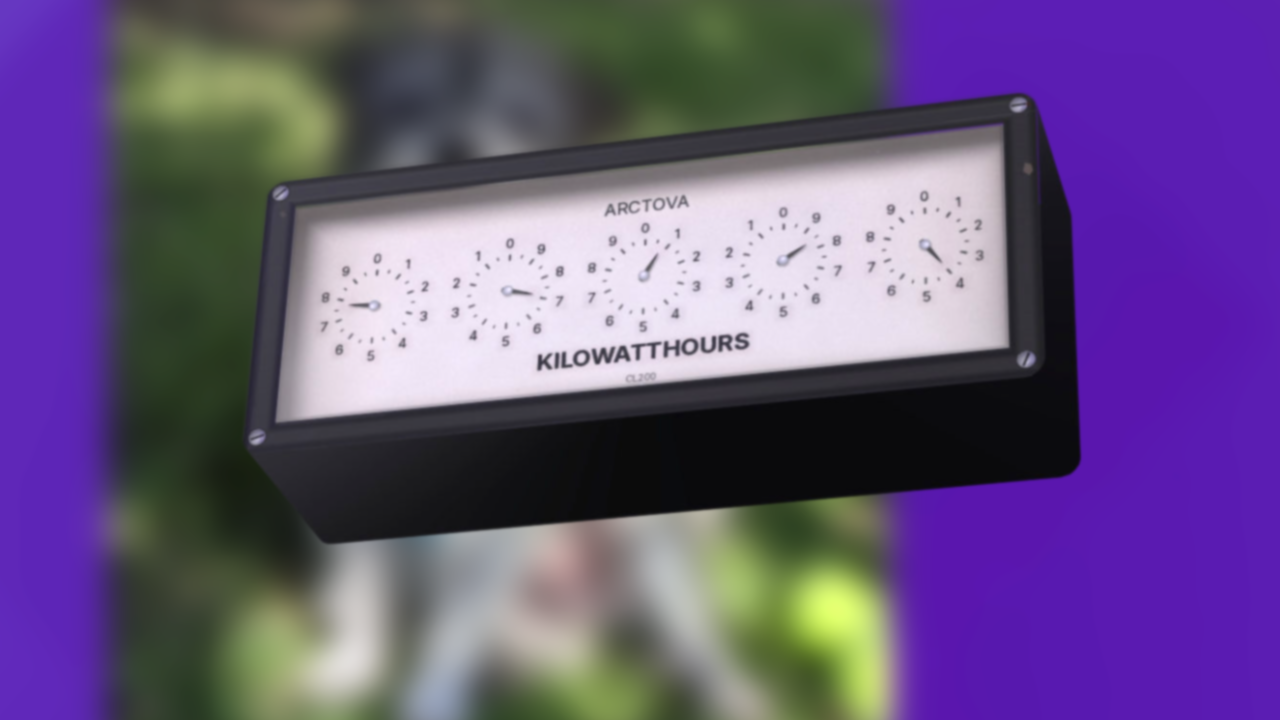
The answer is 77084 kWh
